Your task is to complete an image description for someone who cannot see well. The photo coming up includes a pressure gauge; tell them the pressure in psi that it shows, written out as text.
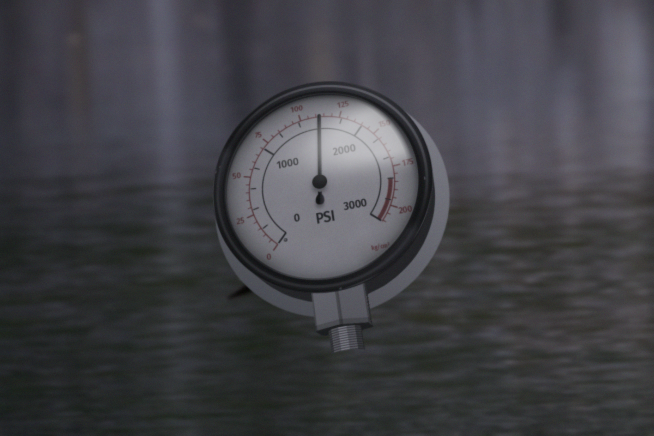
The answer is 1600 psi
